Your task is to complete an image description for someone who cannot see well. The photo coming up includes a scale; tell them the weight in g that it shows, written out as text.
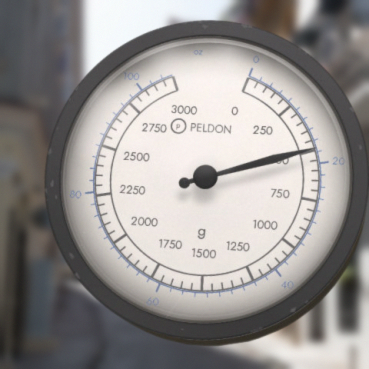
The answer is 500 g
